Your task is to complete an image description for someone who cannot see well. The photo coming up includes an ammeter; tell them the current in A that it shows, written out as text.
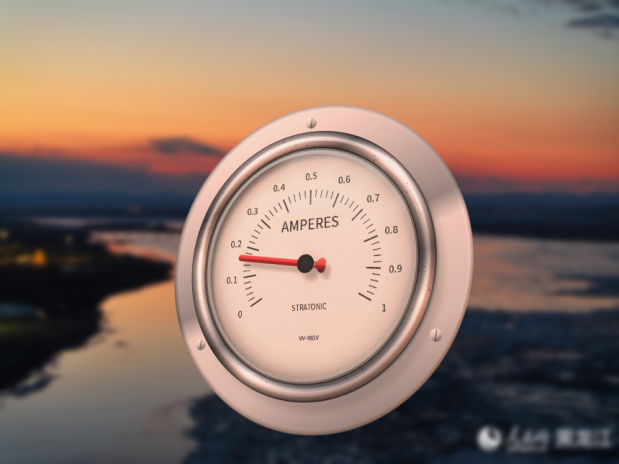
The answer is 0.16 A
